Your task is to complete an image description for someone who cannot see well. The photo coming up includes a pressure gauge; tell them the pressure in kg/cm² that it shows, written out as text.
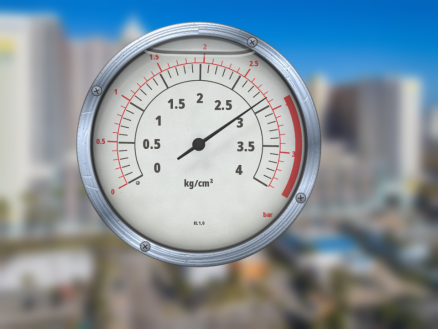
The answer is 2.9 kg/cm²
